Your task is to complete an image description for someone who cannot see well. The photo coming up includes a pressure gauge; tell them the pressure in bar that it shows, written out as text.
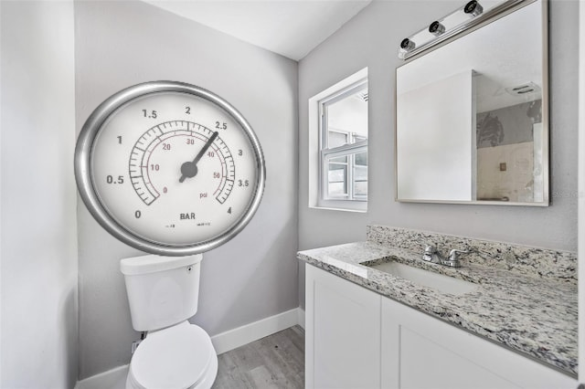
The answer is 2.5 bar
